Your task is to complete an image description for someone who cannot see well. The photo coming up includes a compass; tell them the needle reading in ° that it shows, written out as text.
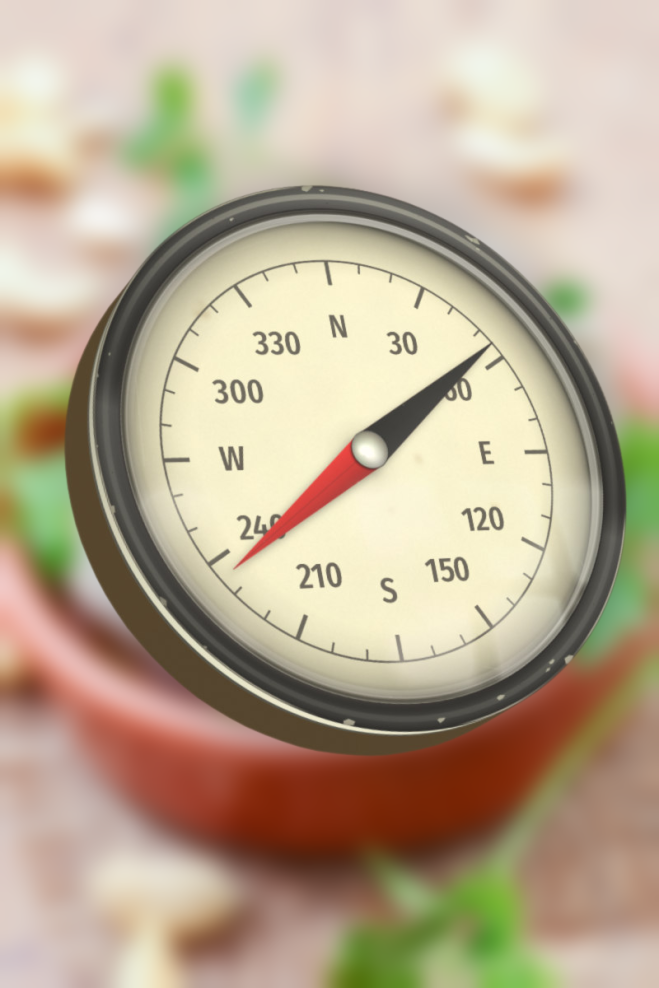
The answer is 235 °
